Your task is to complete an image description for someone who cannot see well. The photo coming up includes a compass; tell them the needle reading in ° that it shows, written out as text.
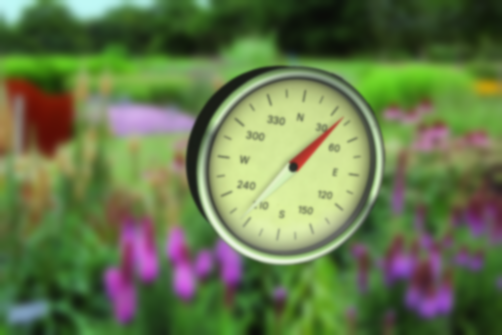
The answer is 37.5 °
